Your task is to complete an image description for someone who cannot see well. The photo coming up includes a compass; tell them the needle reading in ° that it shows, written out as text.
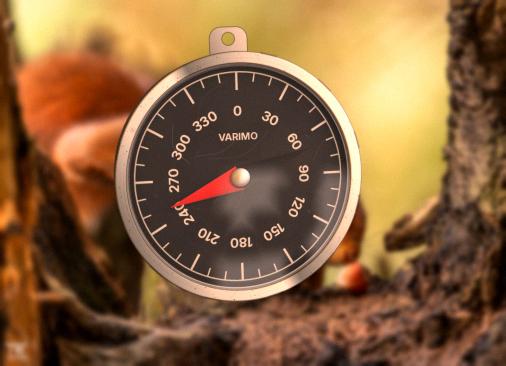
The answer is 250 °
